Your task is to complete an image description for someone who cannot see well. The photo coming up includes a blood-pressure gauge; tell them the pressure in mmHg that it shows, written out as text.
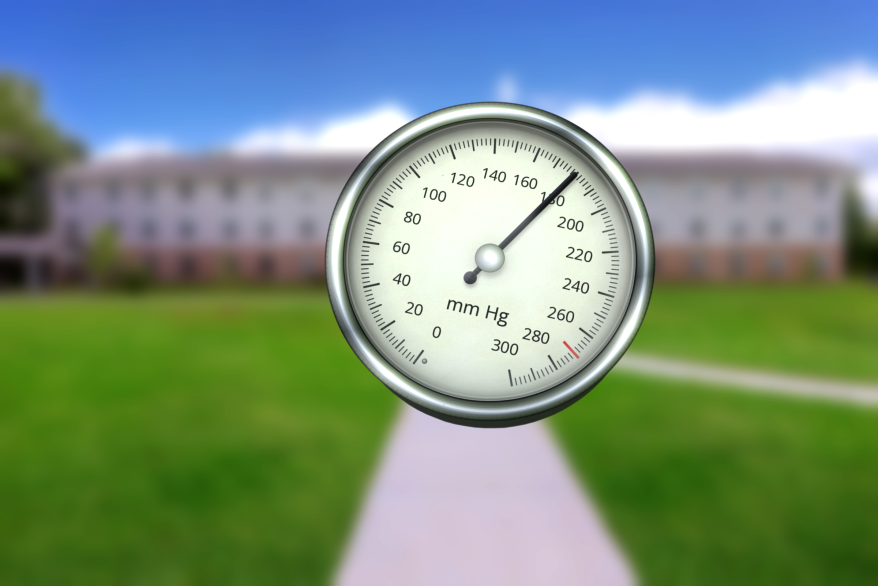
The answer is 180 mmHg
